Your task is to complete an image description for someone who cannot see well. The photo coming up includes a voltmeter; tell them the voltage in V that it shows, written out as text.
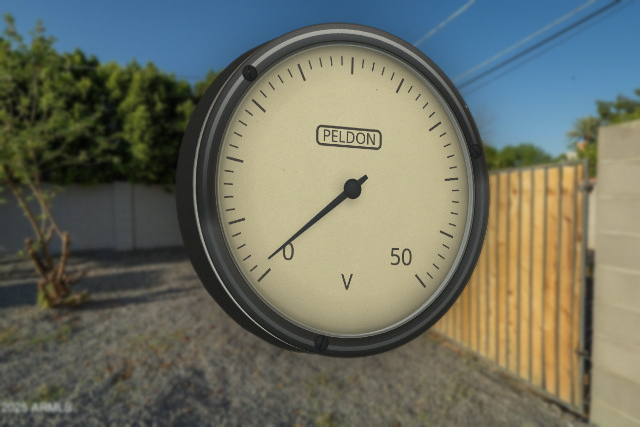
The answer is 1 V
